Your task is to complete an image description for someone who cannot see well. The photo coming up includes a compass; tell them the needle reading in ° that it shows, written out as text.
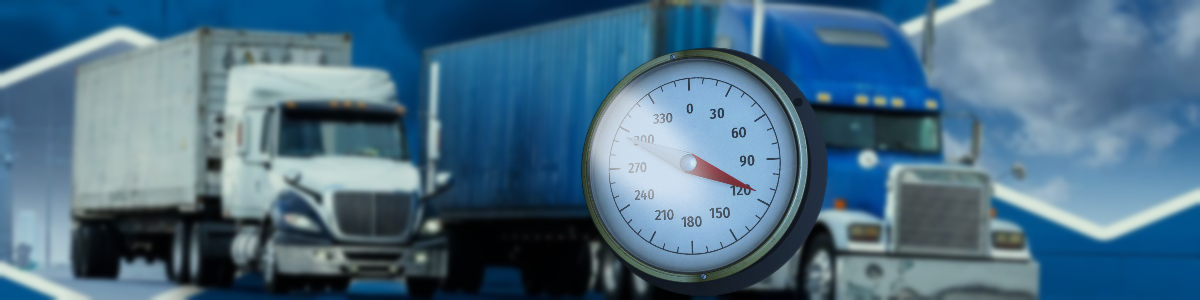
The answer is 115 °
